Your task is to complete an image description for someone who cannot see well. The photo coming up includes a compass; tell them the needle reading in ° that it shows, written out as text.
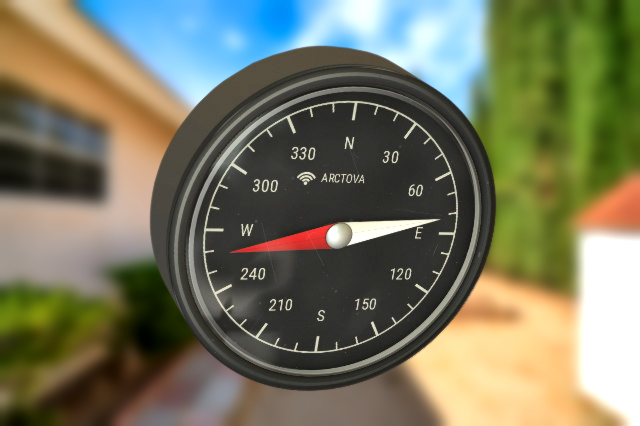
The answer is 260 °
